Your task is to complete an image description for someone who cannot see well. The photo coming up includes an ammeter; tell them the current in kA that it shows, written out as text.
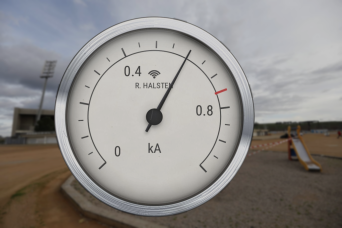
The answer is 0.6 kA
